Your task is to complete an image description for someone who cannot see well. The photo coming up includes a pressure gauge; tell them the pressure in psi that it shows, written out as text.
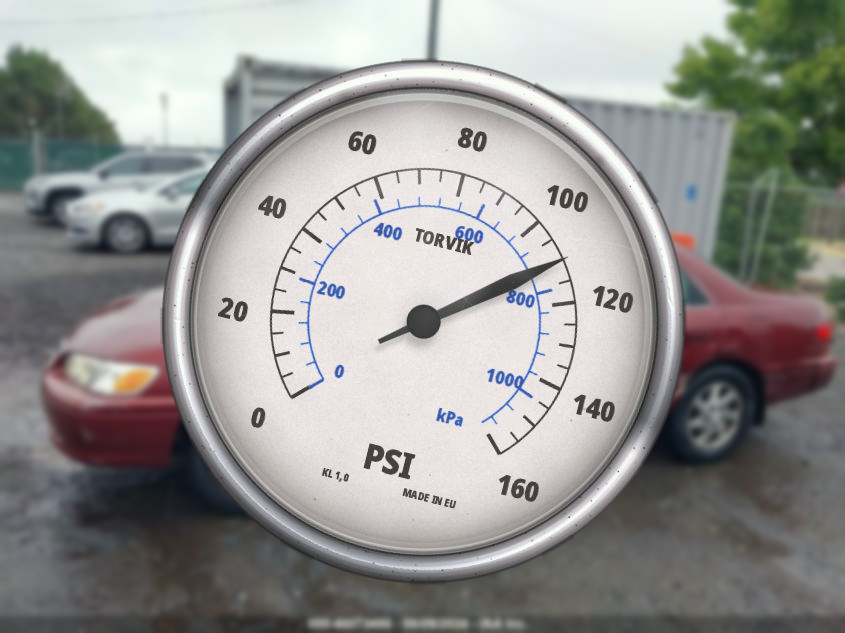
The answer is 110 psi
